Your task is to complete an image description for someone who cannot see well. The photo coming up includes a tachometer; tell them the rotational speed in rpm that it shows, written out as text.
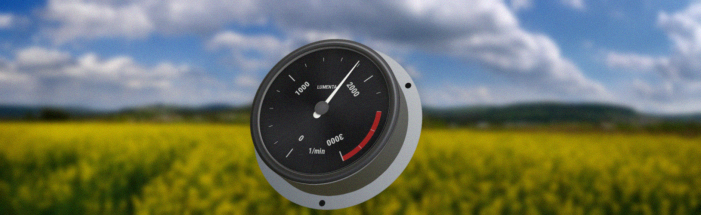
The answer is 1800 rpm
